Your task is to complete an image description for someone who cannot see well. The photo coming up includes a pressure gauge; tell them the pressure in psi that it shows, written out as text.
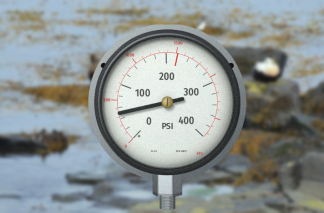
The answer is 50 psi
